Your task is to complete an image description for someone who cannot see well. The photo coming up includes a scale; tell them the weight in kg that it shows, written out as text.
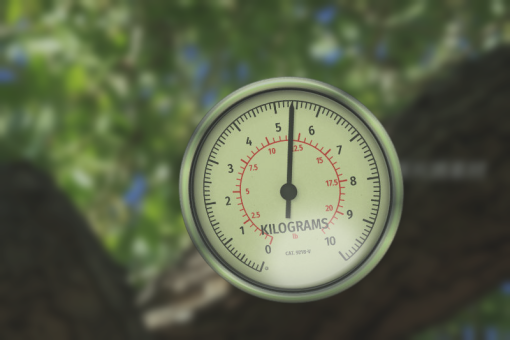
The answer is 5.4 kg
